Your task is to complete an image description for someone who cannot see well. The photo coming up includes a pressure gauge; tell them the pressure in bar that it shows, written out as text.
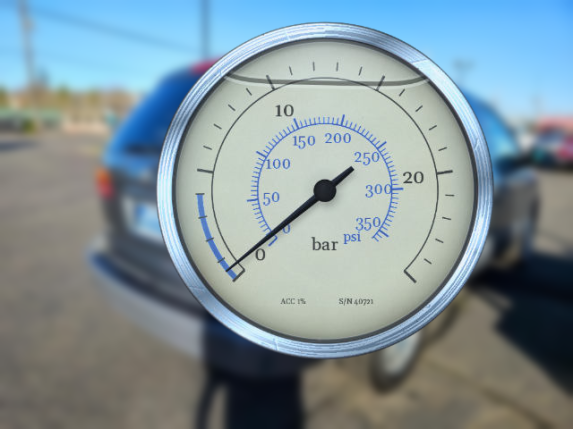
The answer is 0.5 bar
